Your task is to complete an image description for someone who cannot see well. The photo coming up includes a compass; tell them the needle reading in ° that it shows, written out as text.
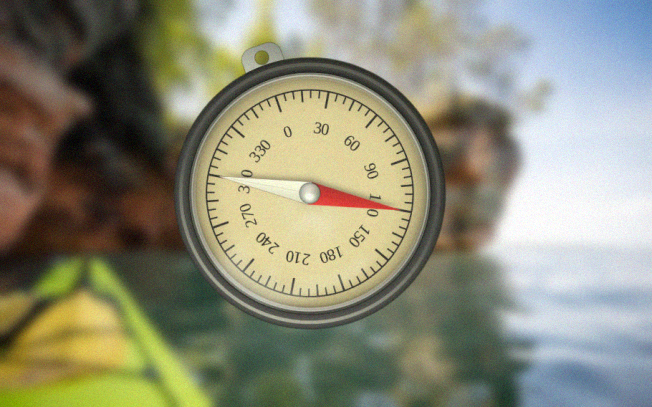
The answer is 120 °
